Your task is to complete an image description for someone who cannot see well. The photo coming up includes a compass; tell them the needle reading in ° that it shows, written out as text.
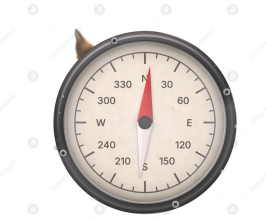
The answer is 5 °
